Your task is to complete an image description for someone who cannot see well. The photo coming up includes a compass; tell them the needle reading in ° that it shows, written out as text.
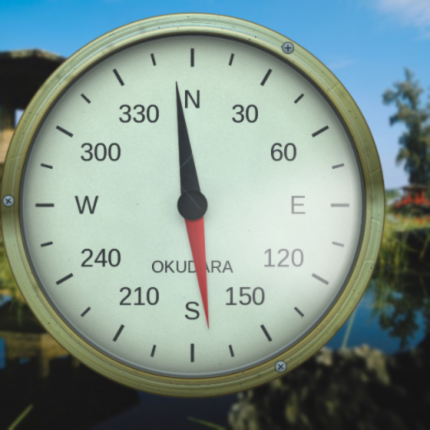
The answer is 172.5 °
